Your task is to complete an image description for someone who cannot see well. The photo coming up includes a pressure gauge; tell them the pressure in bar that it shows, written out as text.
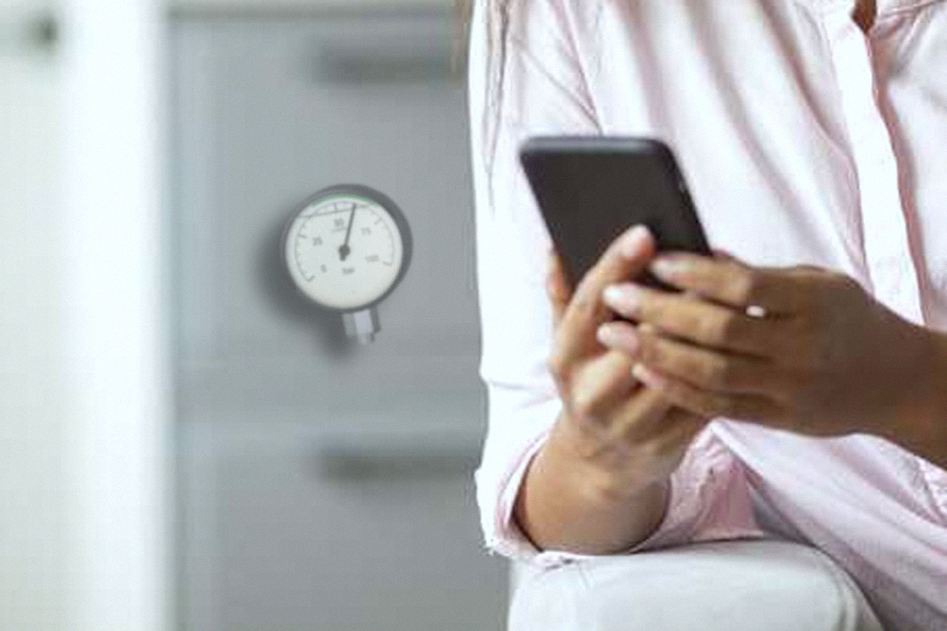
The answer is 60 bar
